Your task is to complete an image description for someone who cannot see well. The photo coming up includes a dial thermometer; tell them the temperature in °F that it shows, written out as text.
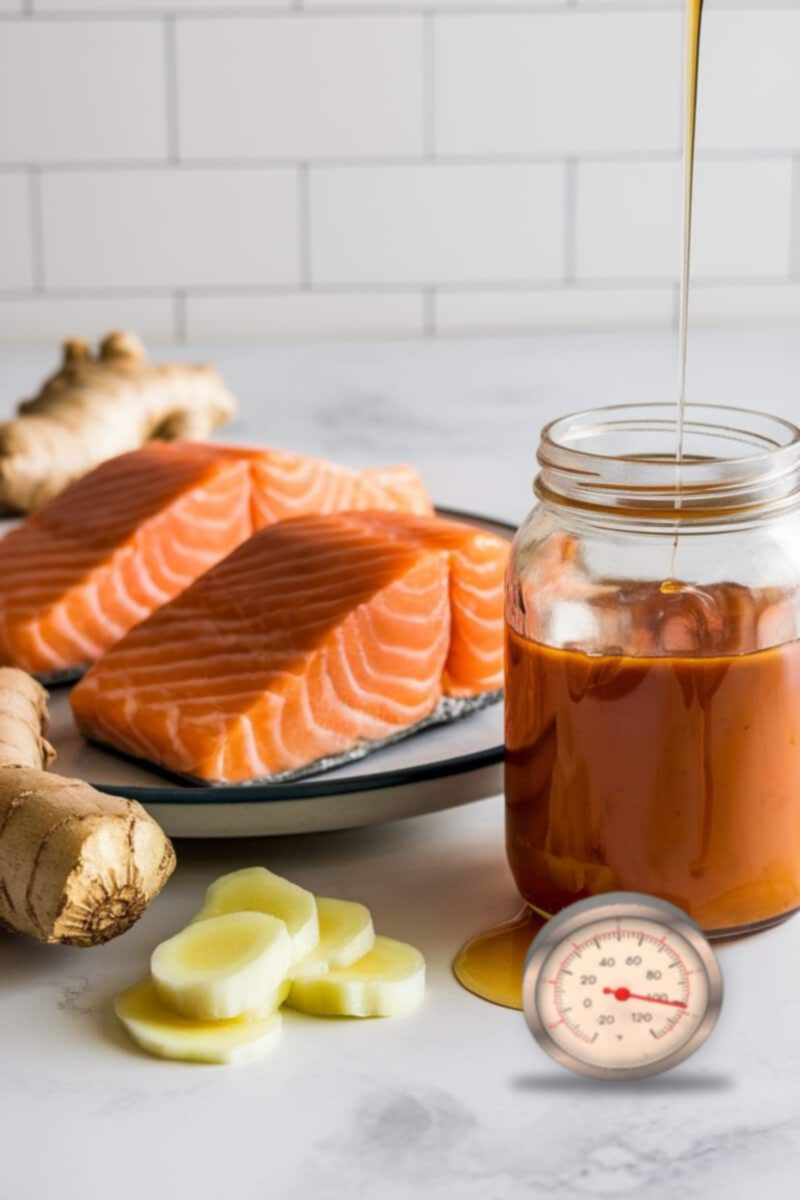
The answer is 100 °F
